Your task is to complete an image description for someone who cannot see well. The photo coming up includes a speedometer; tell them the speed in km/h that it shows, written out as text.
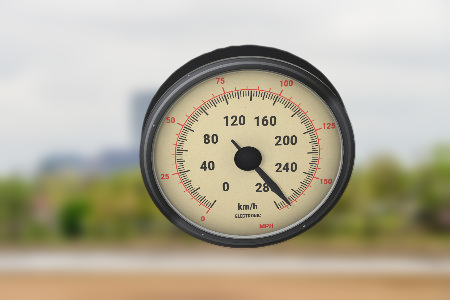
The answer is 270 km/h
